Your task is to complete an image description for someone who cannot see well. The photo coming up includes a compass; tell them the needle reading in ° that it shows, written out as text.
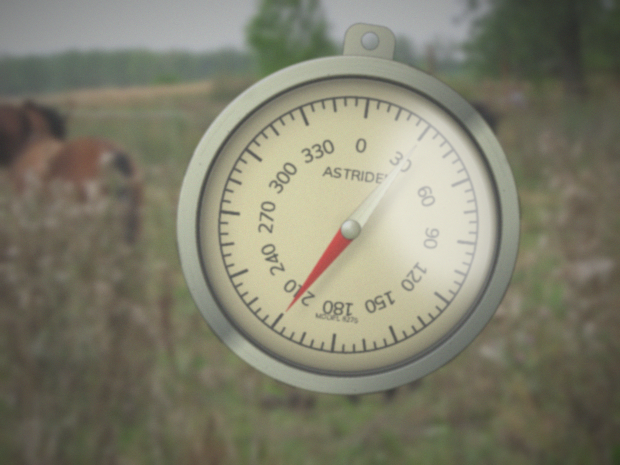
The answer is 210 °
